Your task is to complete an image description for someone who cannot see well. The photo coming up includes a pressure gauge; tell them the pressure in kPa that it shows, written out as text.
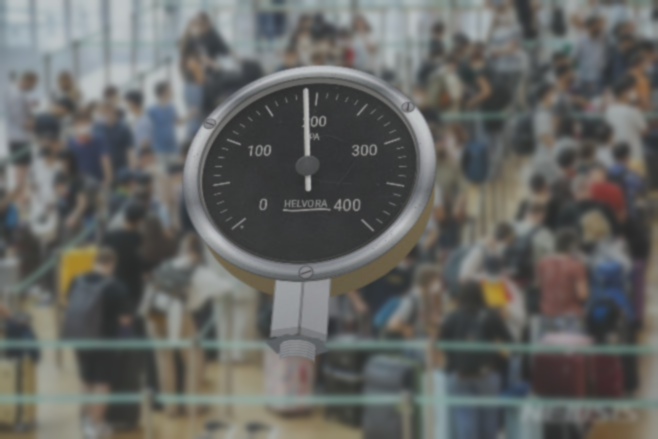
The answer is 190 kPa
